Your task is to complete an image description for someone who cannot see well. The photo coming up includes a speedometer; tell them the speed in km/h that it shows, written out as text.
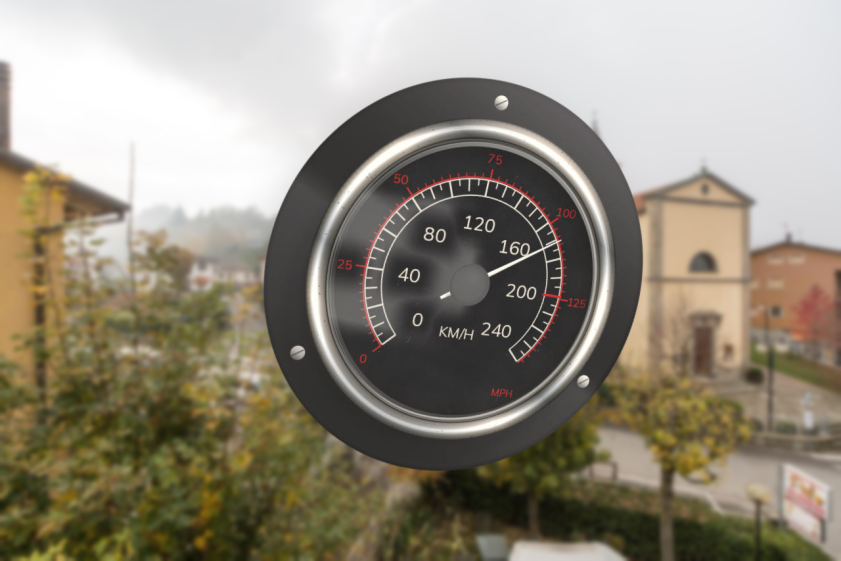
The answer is 170 km/h
